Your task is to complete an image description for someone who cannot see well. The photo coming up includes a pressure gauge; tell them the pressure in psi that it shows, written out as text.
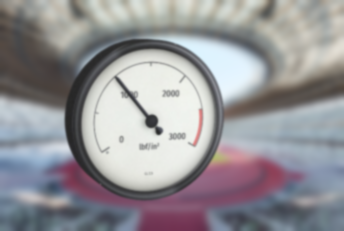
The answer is 1000 psi
